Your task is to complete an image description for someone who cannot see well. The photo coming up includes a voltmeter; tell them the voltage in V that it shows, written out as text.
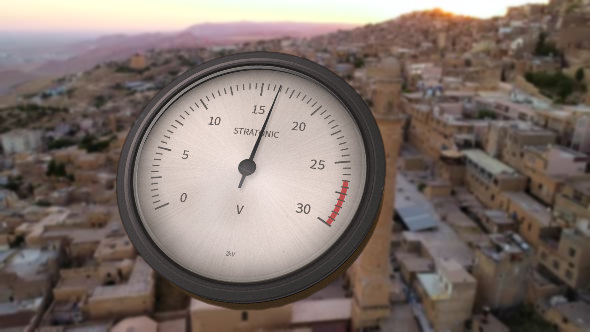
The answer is 16.5 V
